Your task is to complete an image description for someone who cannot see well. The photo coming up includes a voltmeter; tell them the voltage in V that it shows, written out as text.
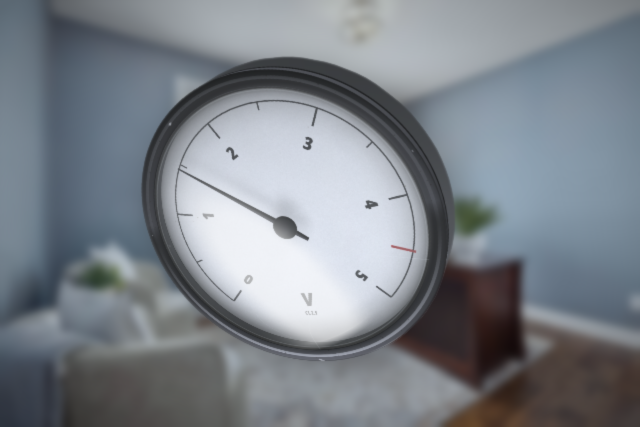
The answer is 1.5 V
